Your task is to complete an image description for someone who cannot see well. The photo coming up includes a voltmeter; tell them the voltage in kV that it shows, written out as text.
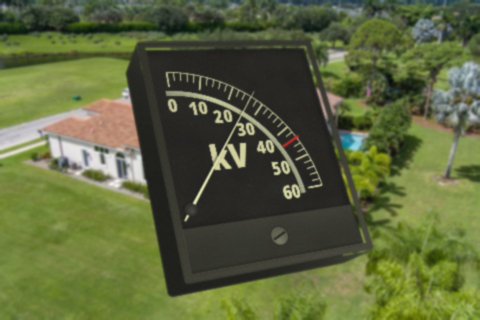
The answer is 26 kV
